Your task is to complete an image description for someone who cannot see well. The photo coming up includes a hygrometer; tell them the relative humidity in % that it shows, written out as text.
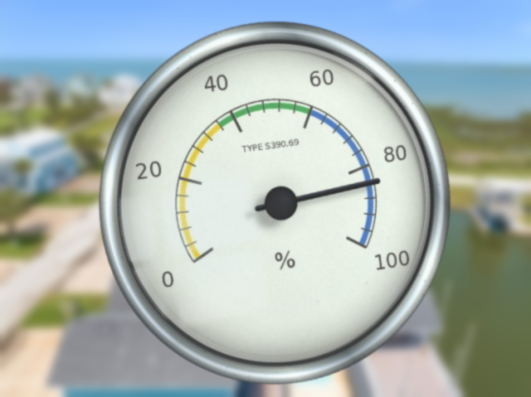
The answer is 84 %
